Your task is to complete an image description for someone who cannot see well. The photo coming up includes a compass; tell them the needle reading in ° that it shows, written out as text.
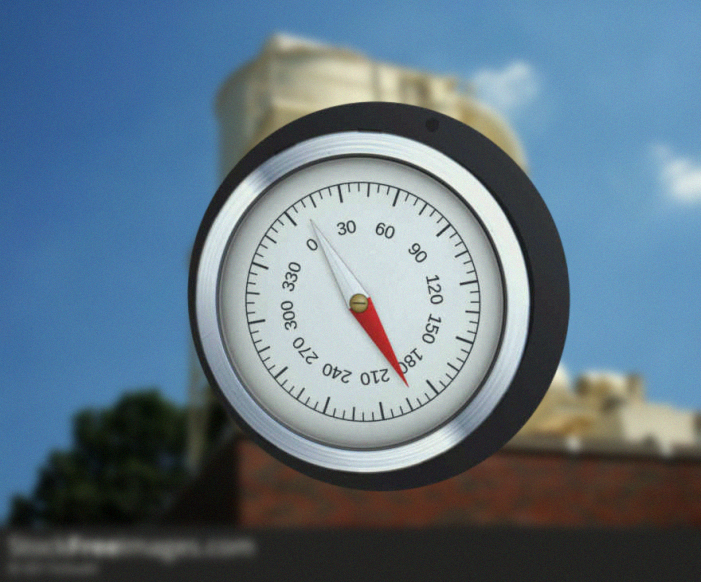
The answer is 190 °
